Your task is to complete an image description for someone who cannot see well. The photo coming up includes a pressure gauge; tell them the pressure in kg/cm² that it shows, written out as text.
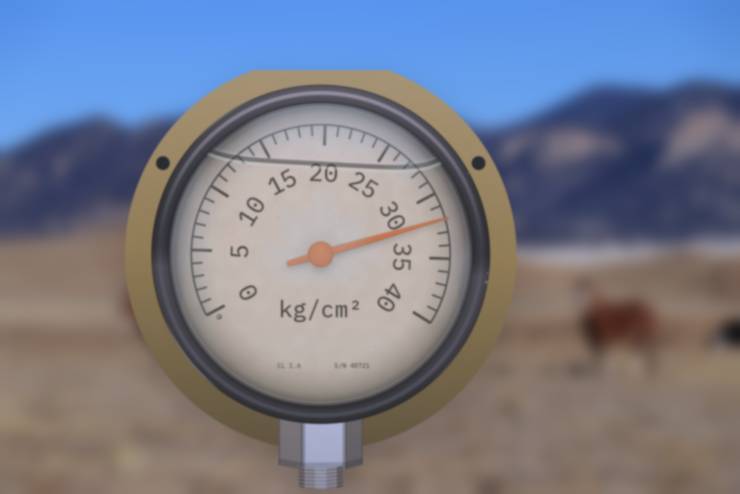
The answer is 32 kg/cm²
